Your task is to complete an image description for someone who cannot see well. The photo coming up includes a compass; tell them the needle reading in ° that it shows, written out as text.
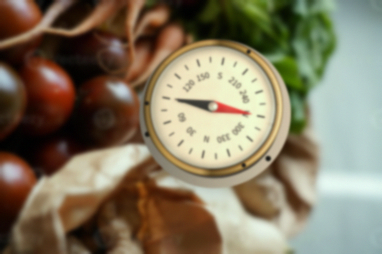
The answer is 270 °
